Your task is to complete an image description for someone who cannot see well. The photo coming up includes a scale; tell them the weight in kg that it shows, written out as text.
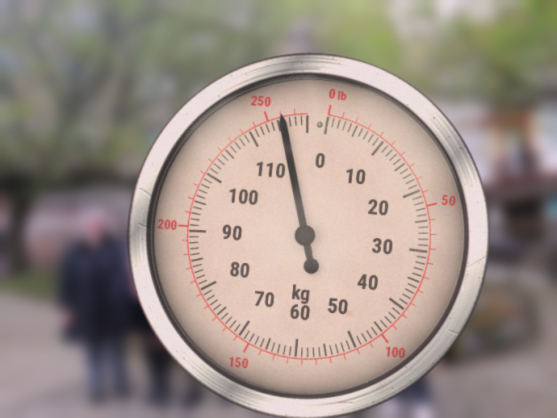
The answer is 116 kg
